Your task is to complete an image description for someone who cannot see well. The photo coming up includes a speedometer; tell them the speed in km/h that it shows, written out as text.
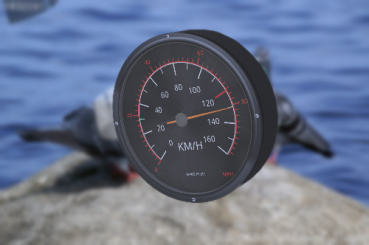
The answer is 130 km/h
